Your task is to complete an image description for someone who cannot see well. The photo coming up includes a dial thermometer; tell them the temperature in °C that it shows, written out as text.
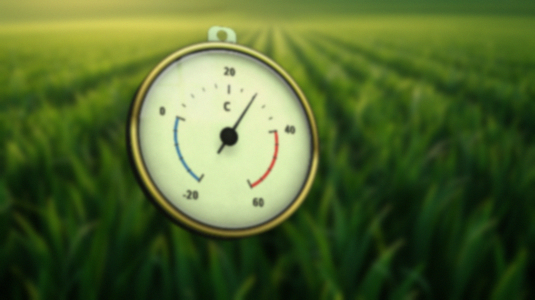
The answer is 28 °C
